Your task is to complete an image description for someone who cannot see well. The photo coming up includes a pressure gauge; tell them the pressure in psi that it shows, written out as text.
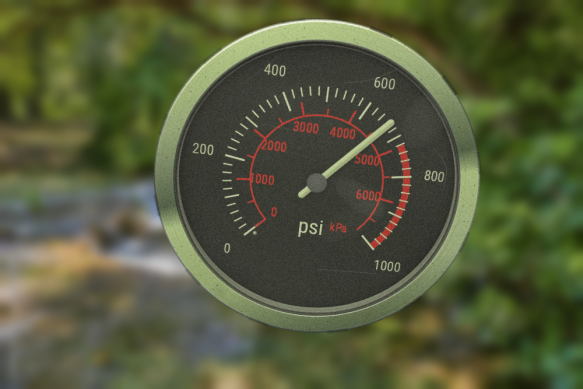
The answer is 660 psi
